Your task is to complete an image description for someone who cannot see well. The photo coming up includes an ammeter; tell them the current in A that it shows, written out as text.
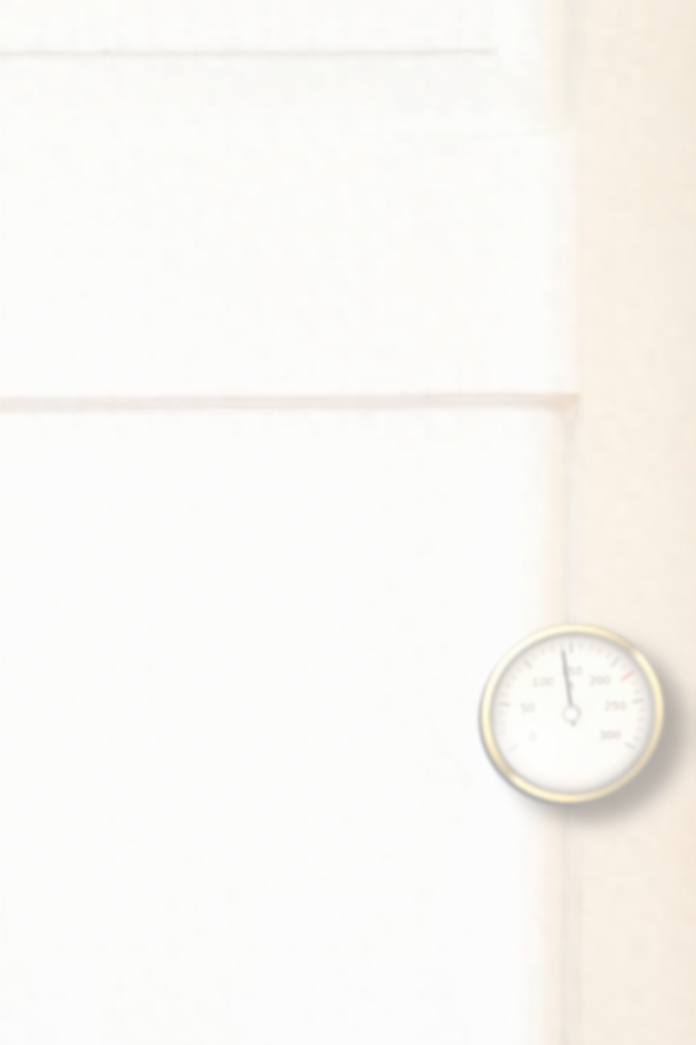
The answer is 140 A
